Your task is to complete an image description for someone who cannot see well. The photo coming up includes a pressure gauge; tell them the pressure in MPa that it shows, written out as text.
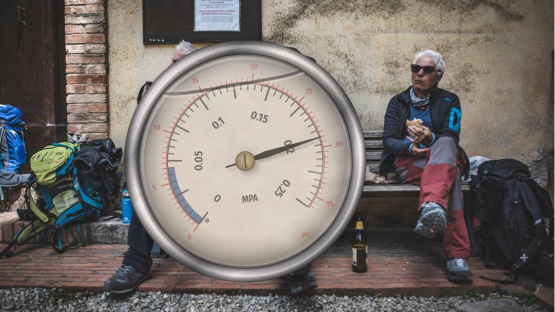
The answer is 0.2 MPa
